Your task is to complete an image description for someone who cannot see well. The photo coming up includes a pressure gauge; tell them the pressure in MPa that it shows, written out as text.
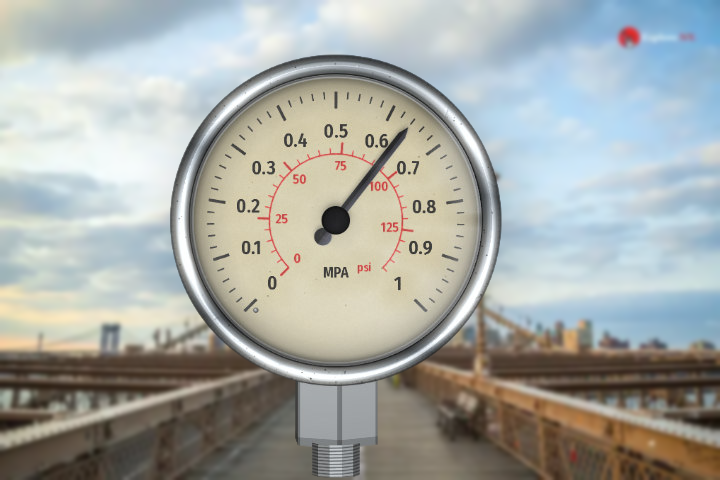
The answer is 0.64 MPa
